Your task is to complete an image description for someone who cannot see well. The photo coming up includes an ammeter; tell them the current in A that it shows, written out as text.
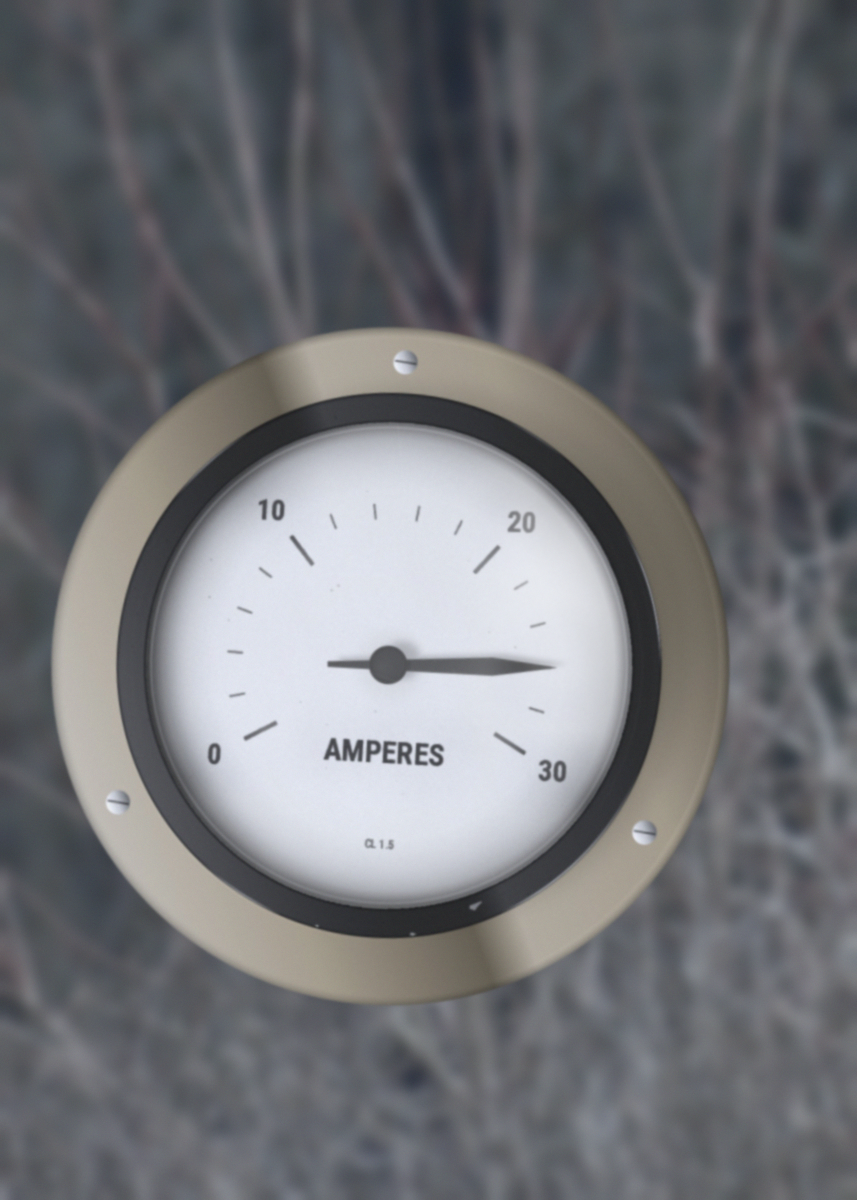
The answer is 26 A
